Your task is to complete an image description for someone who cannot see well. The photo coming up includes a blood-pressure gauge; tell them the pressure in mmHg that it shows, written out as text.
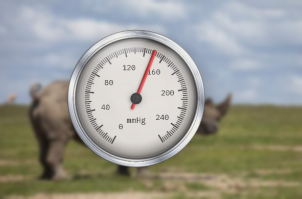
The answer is 150 mmHg
